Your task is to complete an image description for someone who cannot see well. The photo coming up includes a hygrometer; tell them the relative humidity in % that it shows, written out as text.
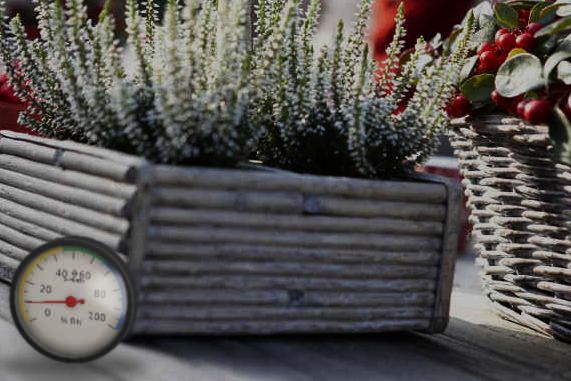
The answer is 10 %
